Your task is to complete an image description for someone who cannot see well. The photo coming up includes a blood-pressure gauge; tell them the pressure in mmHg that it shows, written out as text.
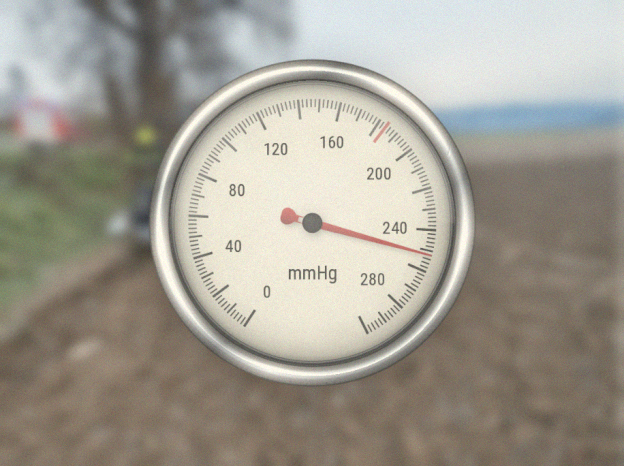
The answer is 252 mmHg
